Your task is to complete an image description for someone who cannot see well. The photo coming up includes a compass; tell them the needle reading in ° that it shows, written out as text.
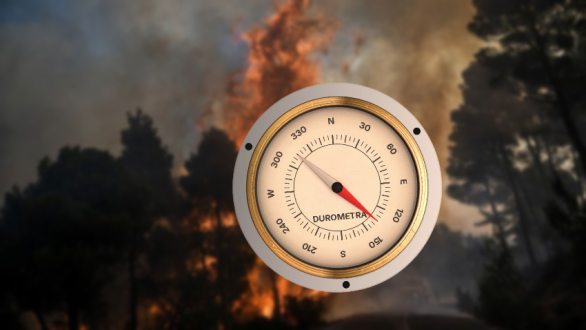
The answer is 135 °
